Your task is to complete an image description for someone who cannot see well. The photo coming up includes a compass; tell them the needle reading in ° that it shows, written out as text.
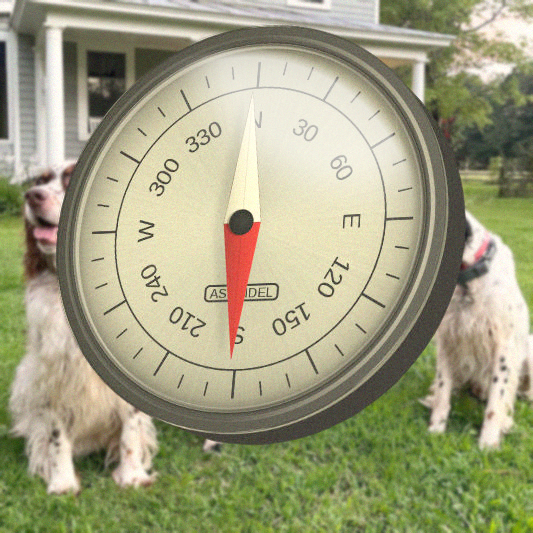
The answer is 180 °
